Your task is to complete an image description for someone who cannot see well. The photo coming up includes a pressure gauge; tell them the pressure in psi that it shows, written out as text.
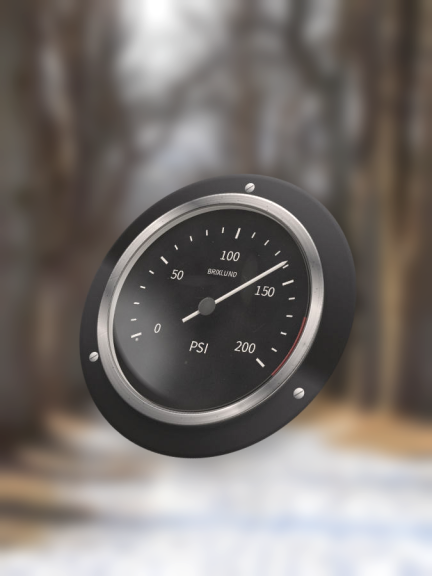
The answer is 140 psi
